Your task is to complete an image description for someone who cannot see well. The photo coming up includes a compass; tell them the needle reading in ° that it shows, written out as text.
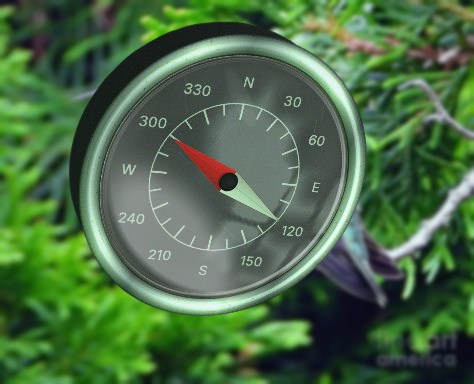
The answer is 300 °
